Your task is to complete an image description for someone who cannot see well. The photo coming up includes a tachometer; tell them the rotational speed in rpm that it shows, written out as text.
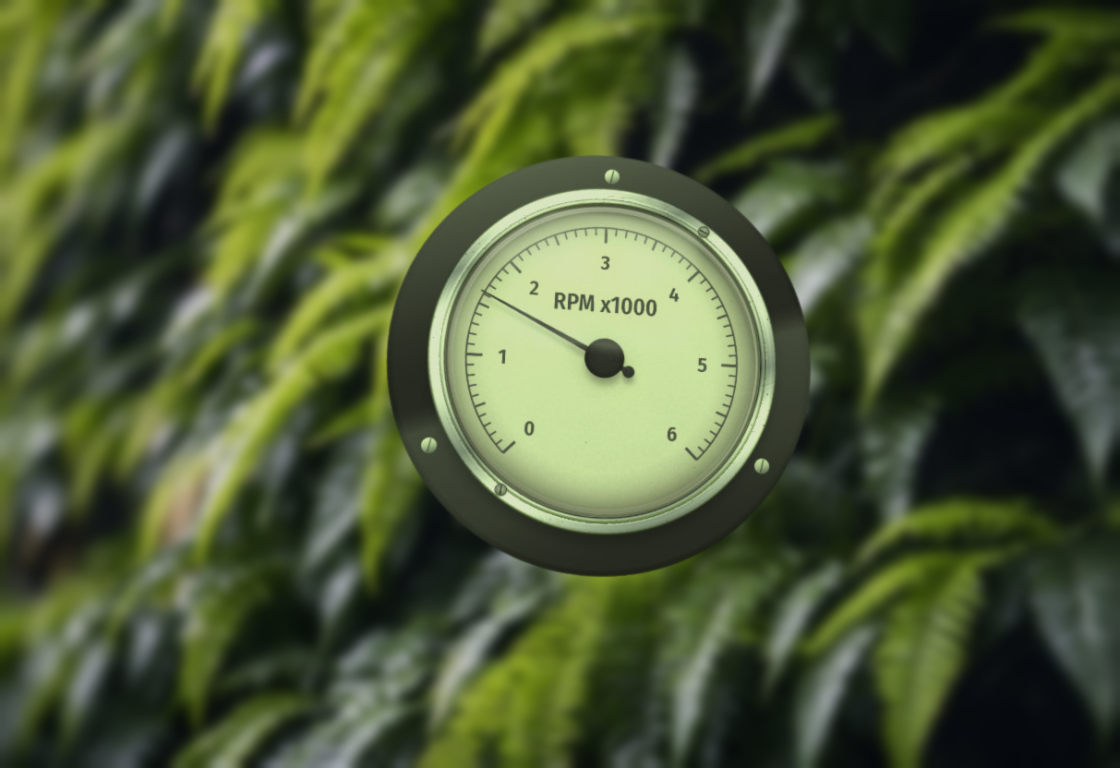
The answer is 1600 rpm
